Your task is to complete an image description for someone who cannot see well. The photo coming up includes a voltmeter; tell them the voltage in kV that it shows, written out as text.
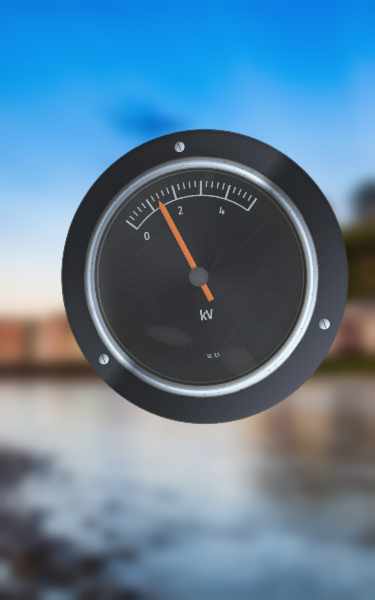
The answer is 1.4 kV
